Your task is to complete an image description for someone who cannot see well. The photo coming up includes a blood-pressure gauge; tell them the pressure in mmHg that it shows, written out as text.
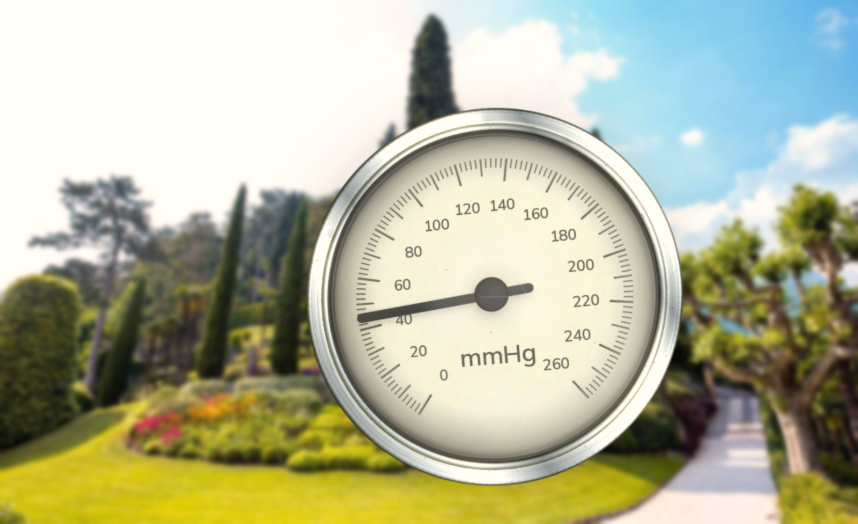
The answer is 44 mmHg
